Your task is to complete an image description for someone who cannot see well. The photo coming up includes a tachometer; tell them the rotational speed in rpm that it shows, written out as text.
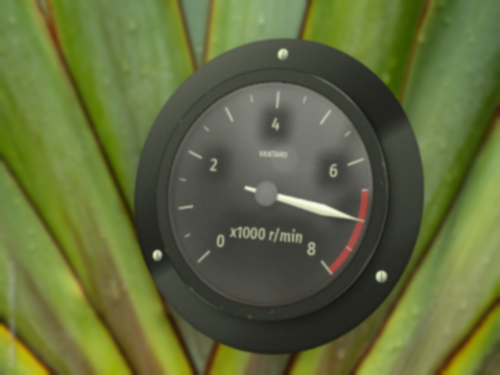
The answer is 7000 rpm
